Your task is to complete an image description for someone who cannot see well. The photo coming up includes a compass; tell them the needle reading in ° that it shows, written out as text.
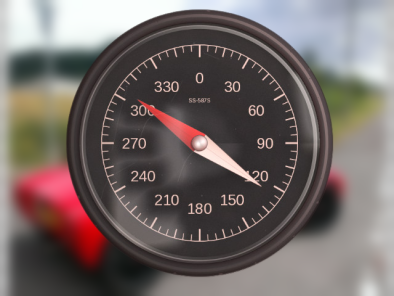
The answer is 305 °
